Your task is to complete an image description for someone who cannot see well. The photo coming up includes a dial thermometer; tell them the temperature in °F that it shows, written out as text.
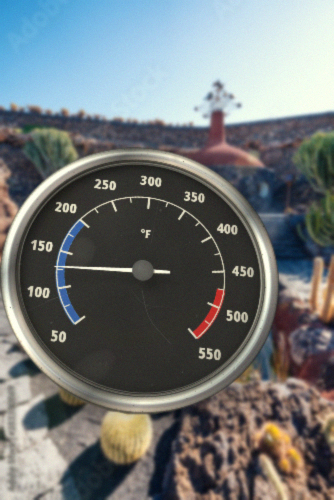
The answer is 125 °F
